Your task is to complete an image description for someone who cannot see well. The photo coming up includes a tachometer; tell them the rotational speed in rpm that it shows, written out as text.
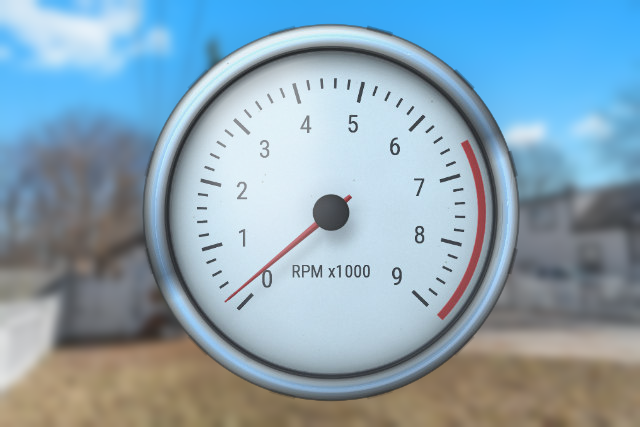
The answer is 200 rpm
